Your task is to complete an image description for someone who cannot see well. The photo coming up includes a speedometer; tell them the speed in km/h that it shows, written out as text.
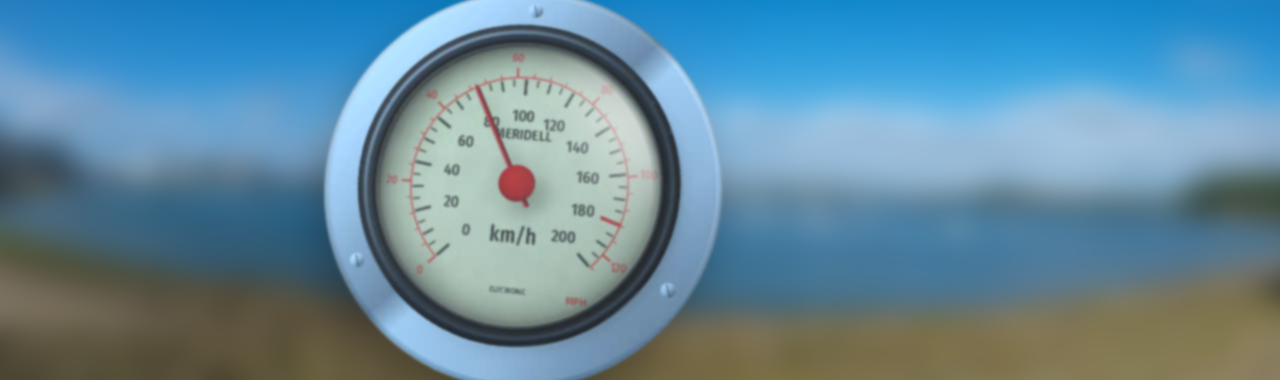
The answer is 80 km/h
